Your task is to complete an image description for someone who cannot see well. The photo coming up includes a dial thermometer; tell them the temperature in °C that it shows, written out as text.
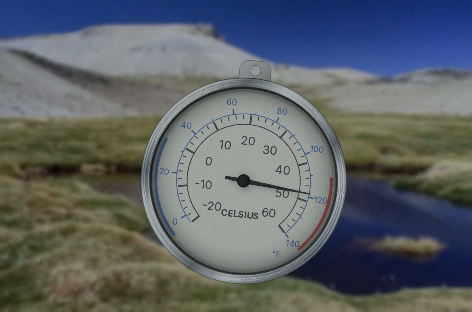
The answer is 48 °C
